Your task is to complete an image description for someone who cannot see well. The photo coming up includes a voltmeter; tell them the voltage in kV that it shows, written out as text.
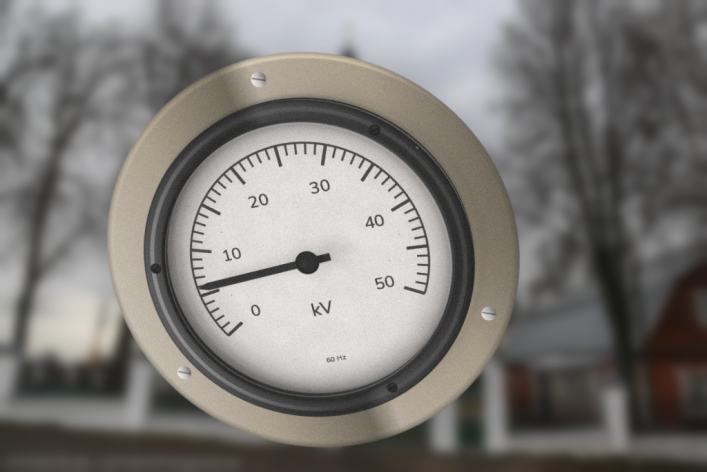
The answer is 6 kV
